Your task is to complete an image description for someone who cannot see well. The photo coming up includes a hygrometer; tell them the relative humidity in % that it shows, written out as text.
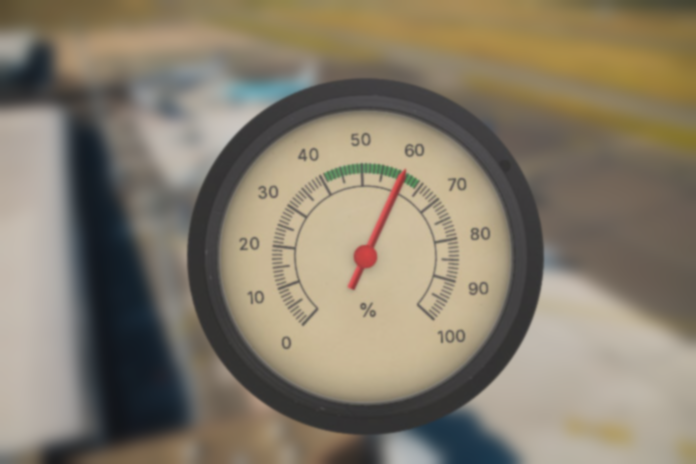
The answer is 60 %
